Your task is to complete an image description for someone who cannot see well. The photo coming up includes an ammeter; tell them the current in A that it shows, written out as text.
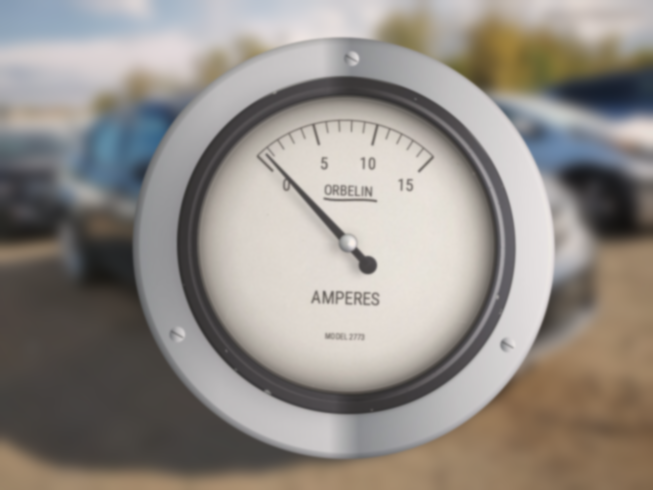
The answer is 0.5 A
